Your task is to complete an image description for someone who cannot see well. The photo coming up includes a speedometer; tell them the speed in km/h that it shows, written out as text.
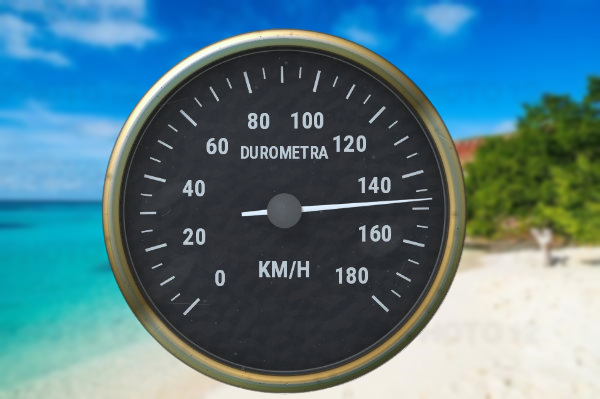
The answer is 147.5 km/h
